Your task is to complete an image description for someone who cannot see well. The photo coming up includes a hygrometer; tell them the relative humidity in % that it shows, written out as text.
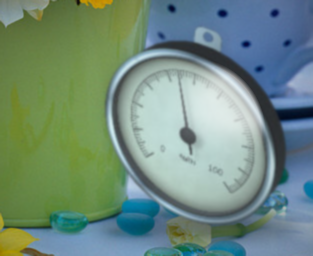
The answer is 45 %
